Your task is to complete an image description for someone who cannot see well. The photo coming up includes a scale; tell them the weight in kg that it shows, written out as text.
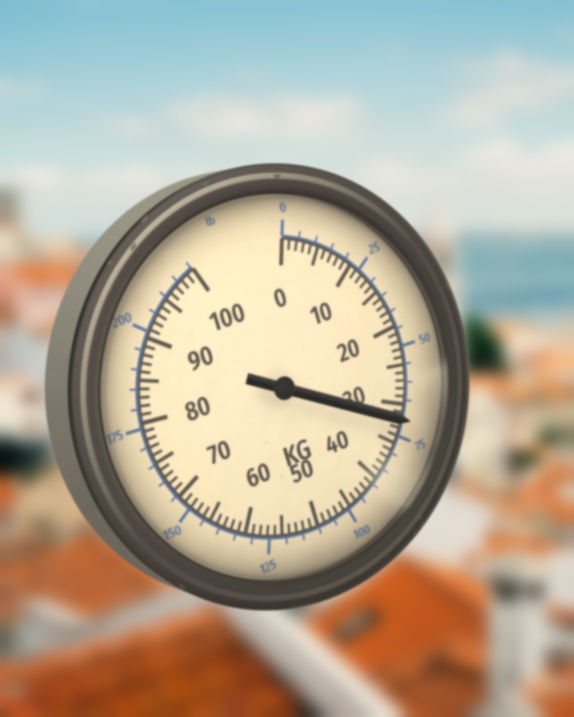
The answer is 32 kg
